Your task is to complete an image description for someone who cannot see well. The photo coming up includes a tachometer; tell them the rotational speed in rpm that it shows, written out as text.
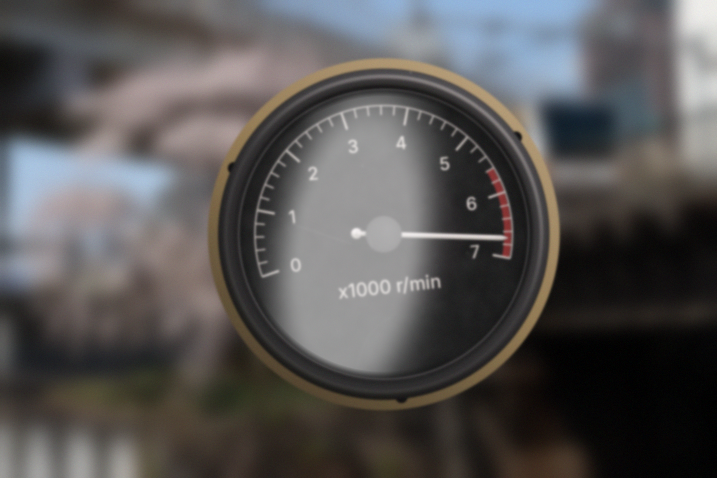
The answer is 6700 rpm
